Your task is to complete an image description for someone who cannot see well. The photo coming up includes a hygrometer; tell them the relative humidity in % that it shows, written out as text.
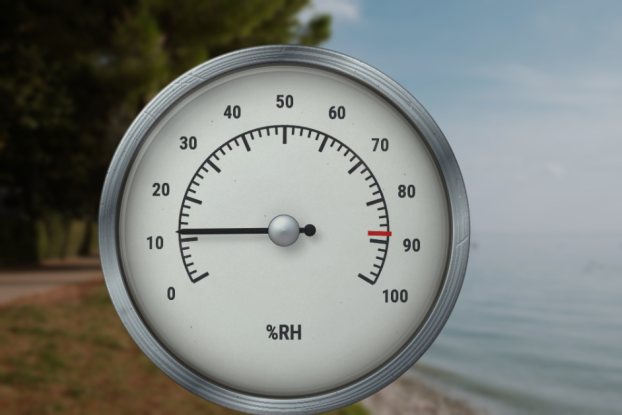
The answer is 12 %
